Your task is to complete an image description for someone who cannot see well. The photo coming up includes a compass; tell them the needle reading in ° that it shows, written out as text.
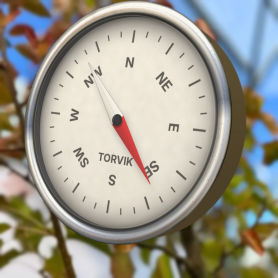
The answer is 140 °
